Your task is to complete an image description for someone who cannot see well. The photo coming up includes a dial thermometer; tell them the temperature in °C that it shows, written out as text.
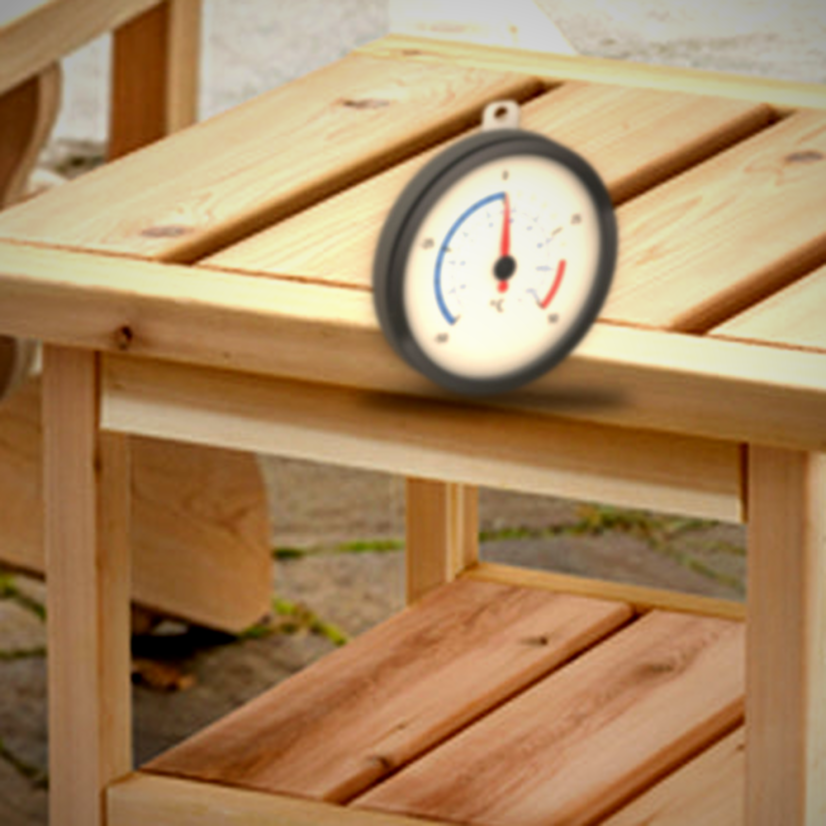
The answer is 0 °C
